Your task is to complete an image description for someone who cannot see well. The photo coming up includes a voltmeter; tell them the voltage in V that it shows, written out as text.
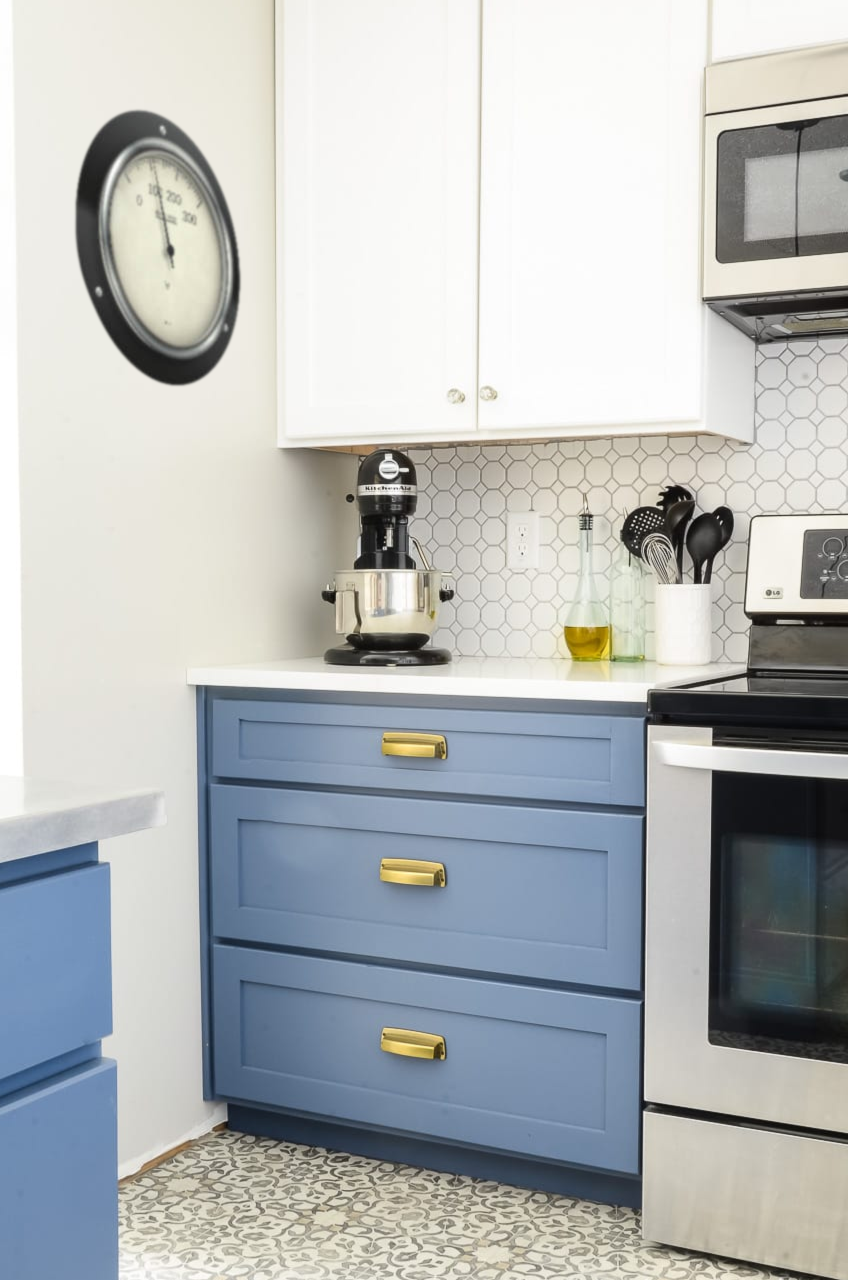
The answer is 100 V
